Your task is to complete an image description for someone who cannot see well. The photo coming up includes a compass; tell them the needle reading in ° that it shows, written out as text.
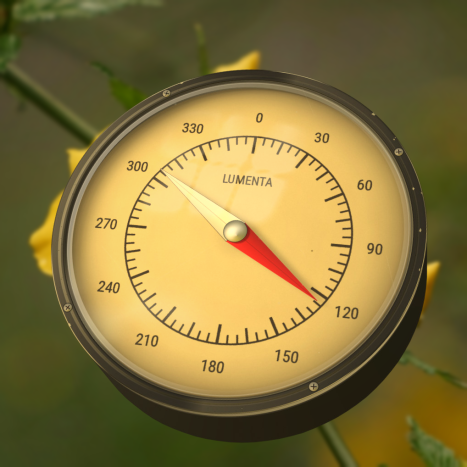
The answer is 125 °
